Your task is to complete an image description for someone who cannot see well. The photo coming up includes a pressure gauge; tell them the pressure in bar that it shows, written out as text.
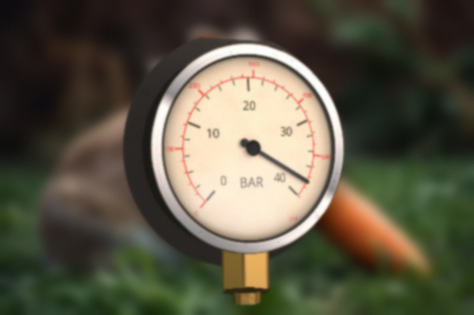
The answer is 38 bar
